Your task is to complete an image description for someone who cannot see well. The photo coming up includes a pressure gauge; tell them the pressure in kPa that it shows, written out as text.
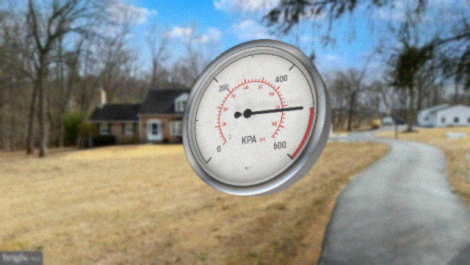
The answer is 500 kPa
